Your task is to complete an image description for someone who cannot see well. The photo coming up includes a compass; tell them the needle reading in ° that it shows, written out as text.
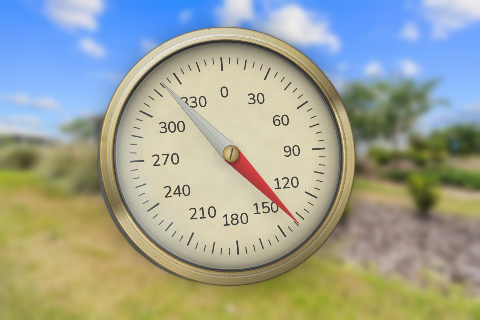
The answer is 140 °
